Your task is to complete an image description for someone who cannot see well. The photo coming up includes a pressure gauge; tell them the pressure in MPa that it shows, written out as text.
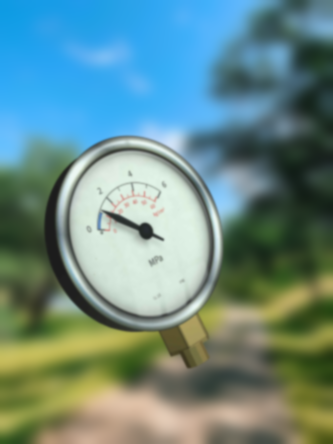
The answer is 1 MPa
